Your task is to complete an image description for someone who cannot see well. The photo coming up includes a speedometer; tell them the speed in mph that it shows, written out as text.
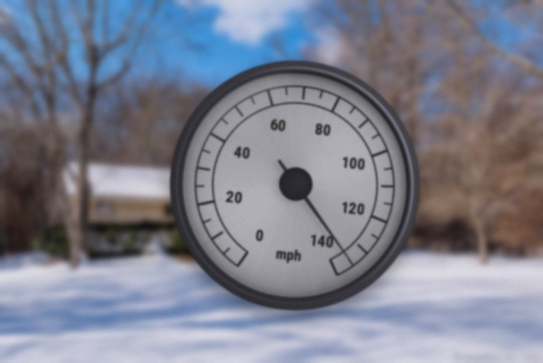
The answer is 135 mph
